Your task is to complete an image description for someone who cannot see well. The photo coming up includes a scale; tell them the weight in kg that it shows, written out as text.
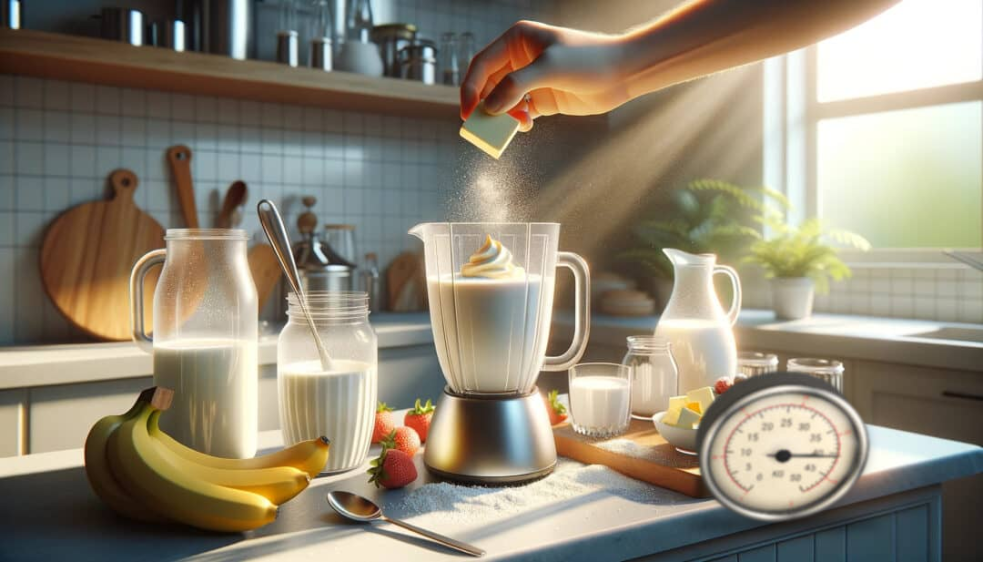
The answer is 40 kg
